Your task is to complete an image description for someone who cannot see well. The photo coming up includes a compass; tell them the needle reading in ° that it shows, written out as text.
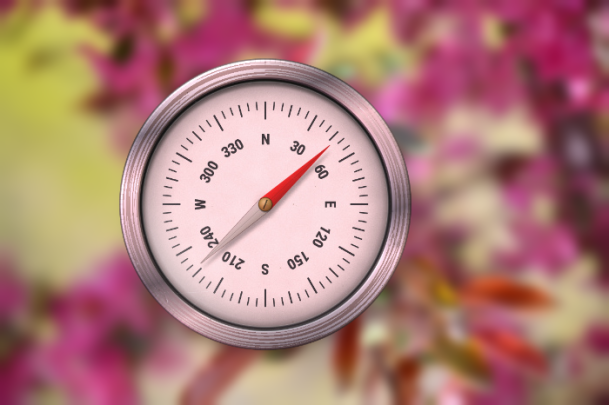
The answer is 47.5 °
